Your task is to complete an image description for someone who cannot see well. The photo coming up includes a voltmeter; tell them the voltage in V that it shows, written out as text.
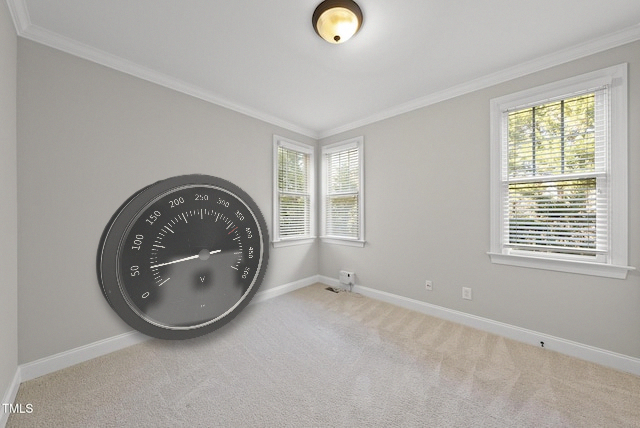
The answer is 50 V
